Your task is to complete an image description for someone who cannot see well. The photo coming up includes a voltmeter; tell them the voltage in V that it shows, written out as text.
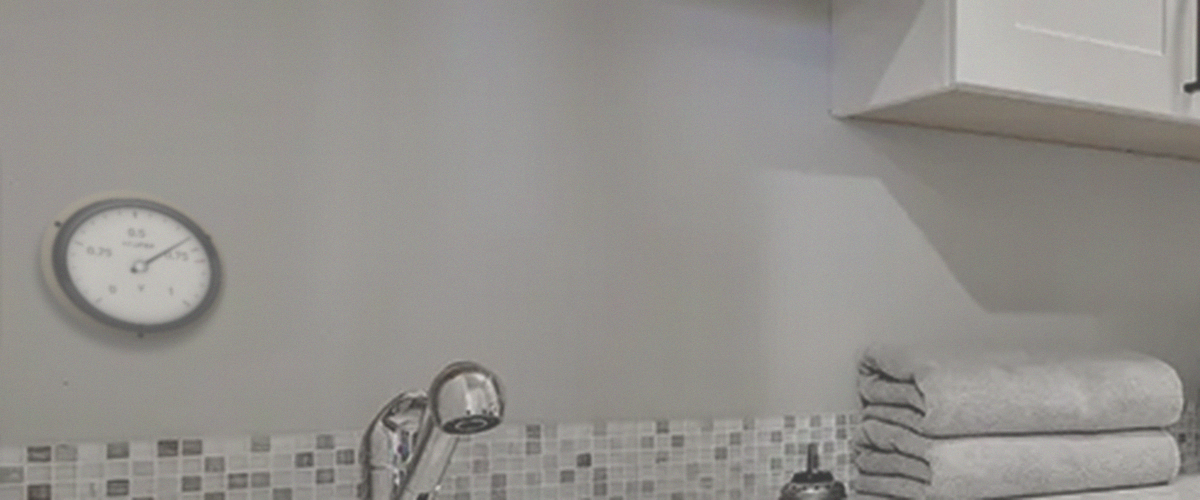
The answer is 0.7 V
